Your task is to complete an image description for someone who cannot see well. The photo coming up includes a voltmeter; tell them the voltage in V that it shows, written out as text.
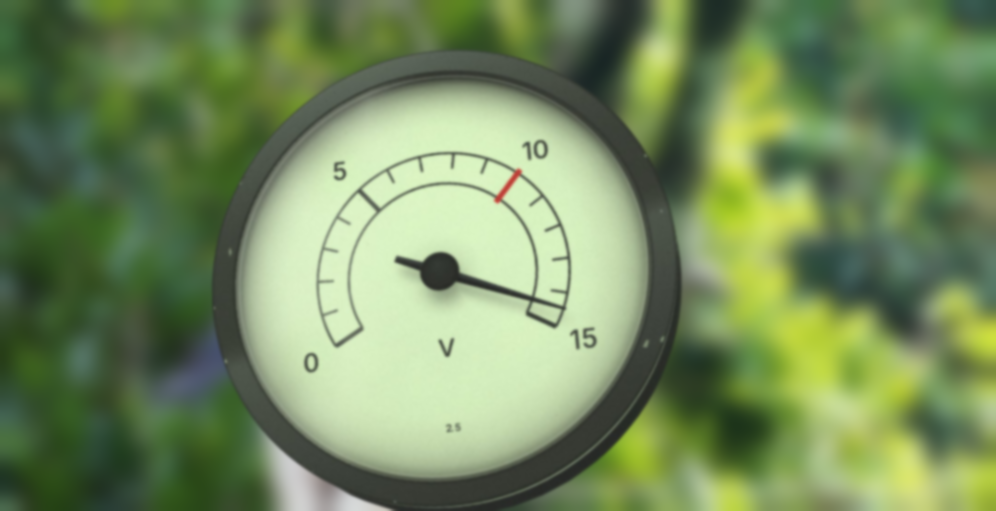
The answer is 14.5 V
